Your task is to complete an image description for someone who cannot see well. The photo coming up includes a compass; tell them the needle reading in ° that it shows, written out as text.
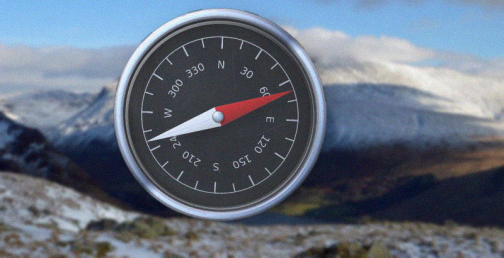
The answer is 67.5 °
